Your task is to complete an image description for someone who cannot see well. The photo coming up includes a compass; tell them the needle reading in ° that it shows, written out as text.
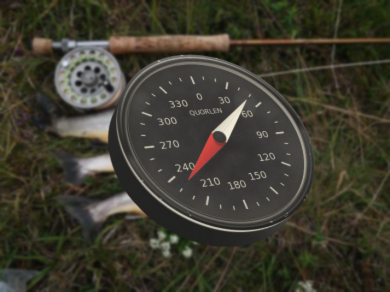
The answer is 230 °
